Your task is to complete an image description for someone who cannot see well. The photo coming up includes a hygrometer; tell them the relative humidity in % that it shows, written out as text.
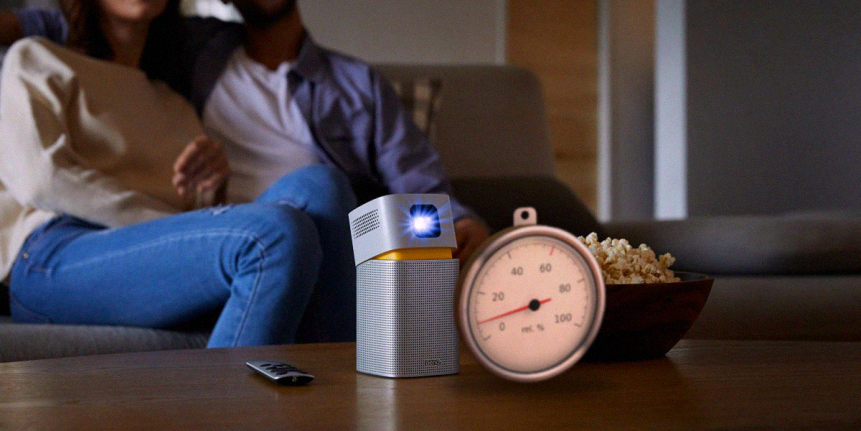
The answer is 8 %
